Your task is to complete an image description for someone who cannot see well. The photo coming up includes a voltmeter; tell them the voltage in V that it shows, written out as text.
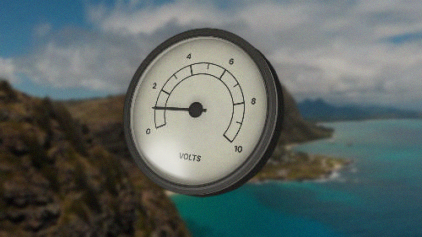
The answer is 1 V
